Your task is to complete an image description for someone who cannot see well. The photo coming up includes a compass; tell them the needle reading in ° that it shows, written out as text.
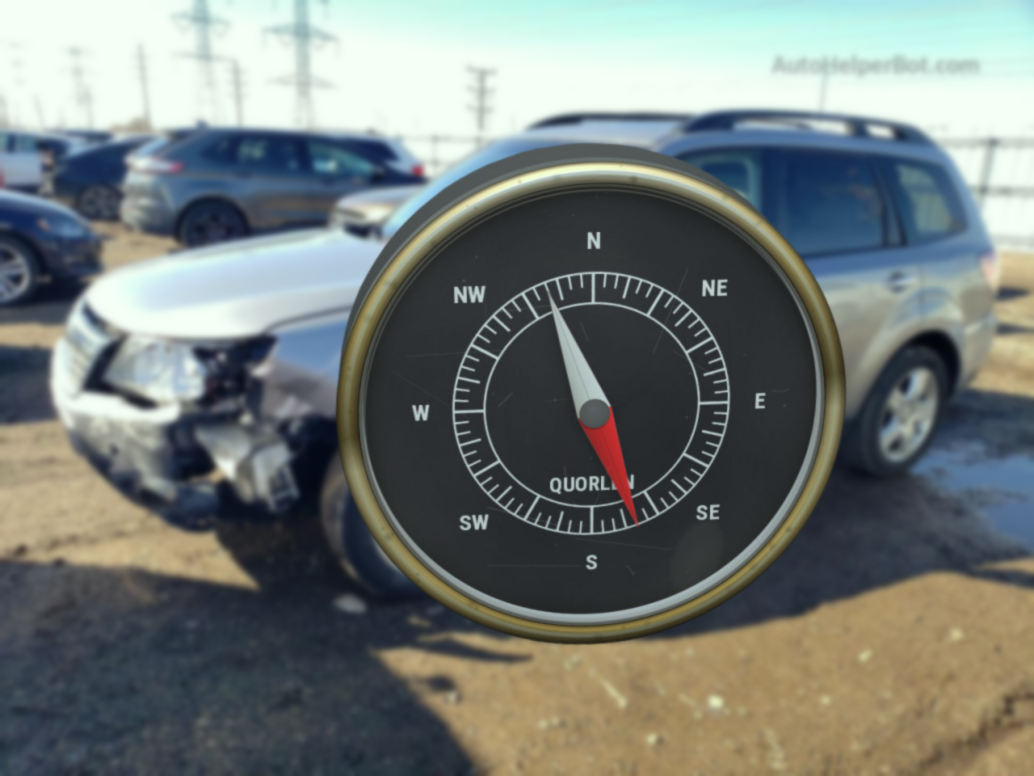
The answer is 160 °
